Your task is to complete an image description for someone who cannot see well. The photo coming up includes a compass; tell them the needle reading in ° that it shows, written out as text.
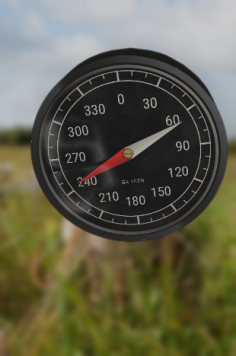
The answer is 245 °
